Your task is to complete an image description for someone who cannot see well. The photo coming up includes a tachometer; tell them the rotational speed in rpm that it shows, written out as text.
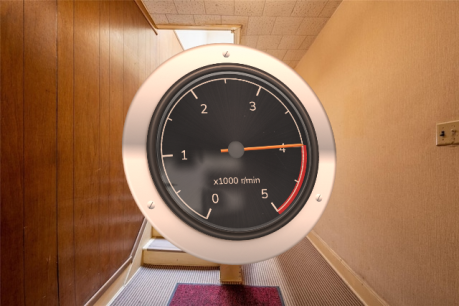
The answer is 4000 rpm
